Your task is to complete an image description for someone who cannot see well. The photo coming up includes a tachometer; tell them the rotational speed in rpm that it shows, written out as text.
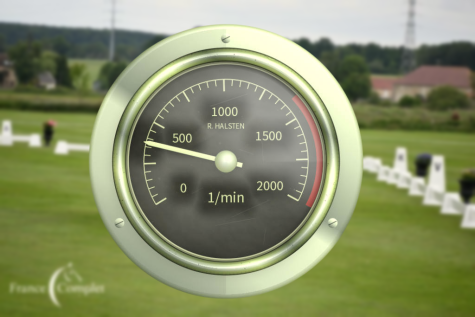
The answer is 375 rpm
